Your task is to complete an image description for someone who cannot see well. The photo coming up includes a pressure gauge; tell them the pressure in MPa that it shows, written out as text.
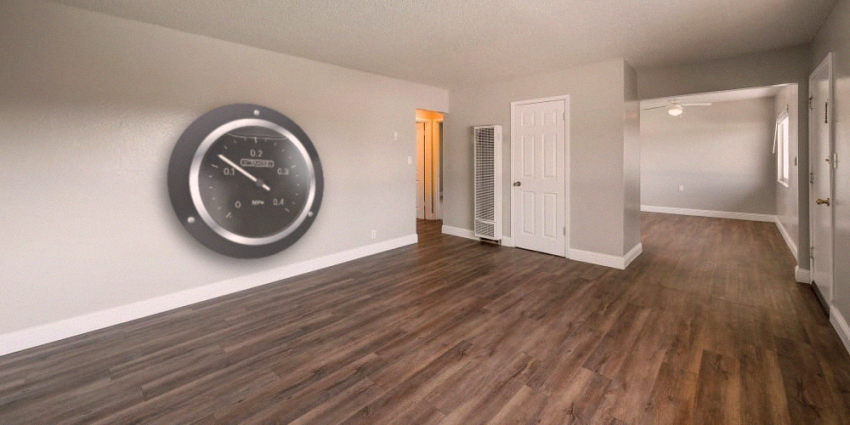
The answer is 0.12 MPa
